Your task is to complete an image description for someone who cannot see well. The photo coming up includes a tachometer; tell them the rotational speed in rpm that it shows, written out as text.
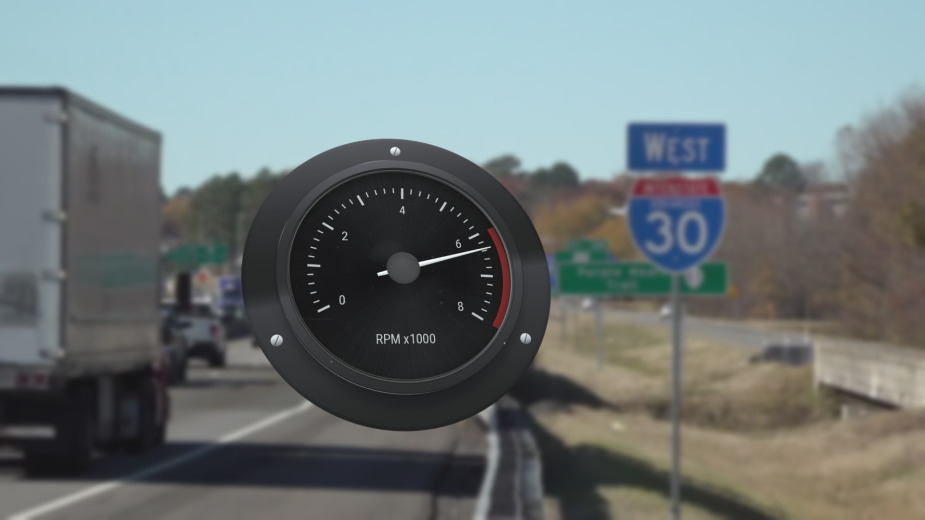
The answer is 6400 rpm
